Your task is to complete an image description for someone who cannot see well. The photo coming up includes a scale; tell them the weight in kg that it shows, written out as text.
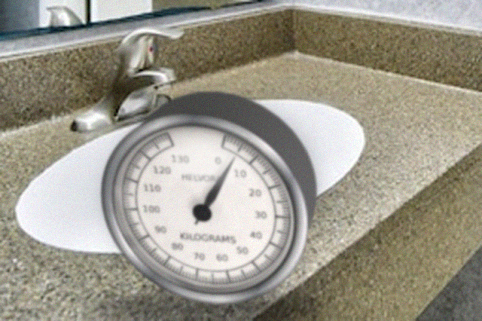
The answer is 5 kg
